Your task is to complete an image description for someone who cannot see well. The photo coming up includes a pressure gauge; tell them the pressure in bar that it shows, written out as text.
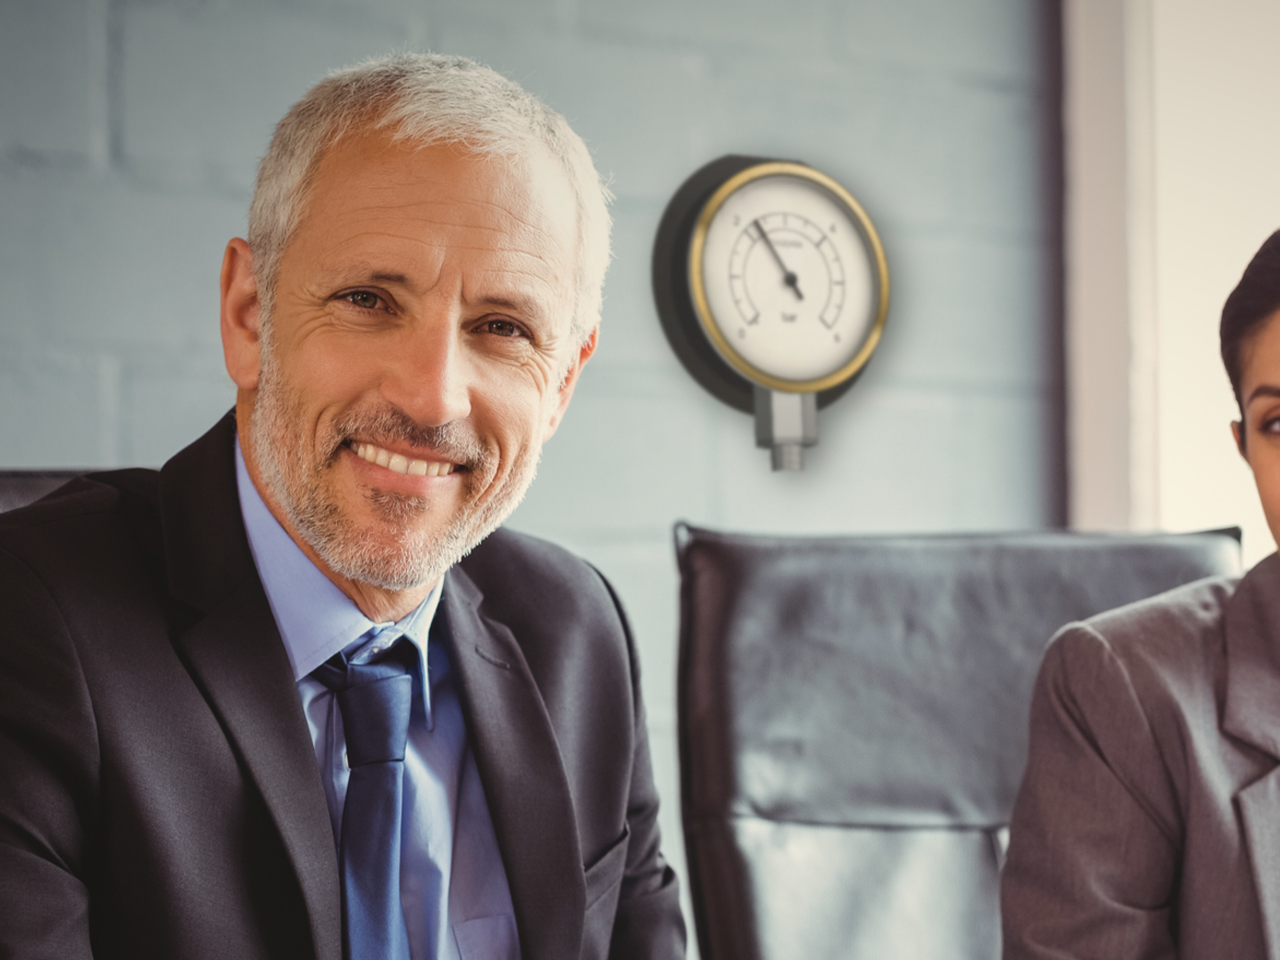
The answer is 2.25 bar
